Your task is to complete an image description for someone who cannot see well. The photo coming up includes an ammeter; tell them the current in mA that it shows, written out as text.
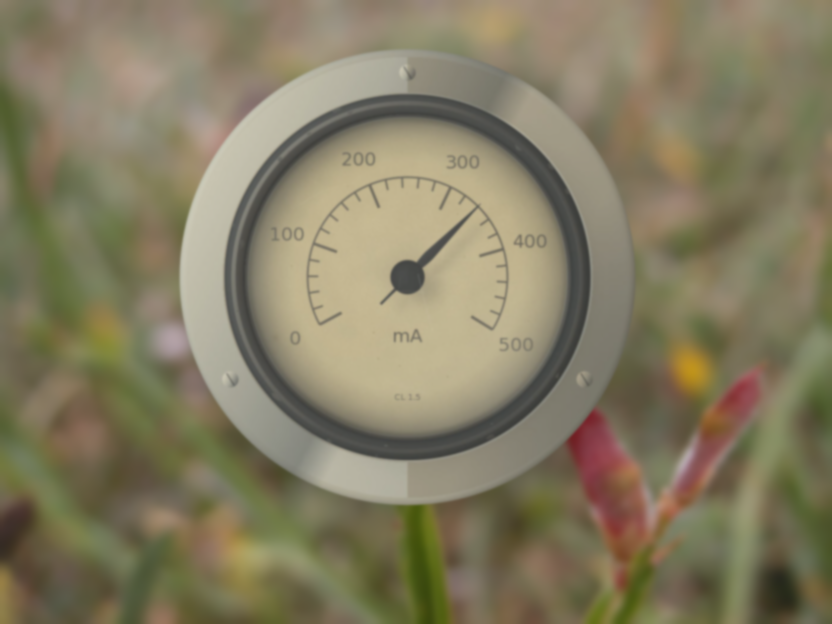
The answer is 340 mA
